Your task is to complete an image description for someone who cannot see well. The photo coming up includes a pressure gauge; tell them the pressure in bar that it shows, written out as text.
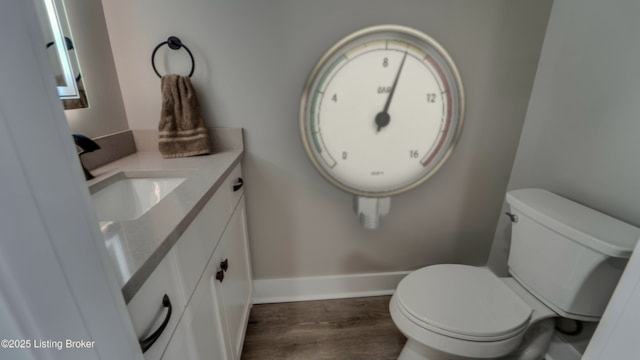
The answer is 9 bar
